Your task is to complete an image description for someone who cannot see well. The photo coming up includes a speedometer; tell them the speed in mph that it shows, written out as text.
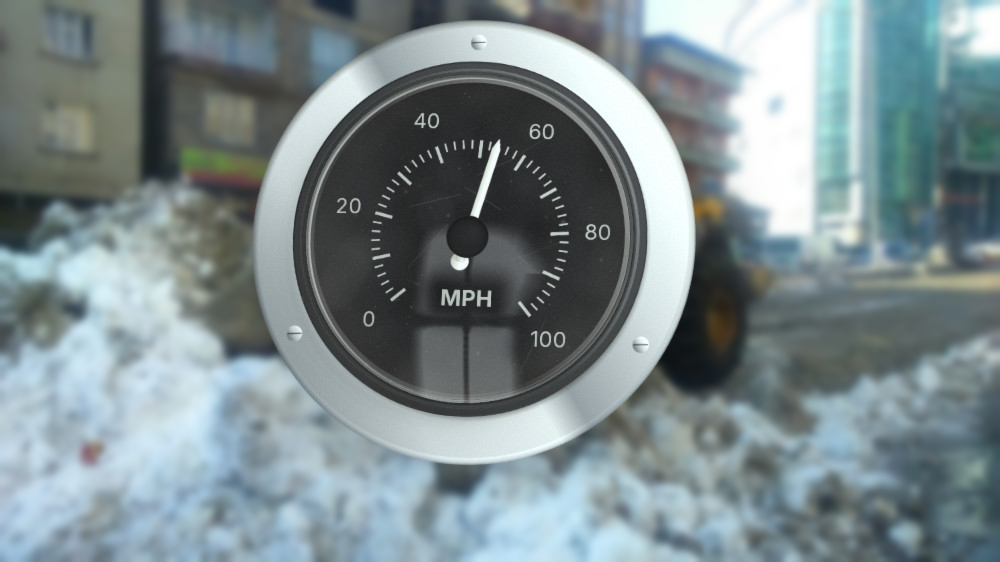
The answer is 54 mph
